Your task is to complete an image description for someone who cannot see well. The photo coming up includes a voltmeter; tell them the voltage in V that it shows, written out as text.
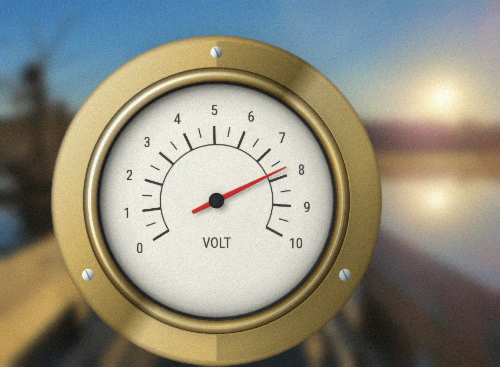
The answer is 7.75 V
